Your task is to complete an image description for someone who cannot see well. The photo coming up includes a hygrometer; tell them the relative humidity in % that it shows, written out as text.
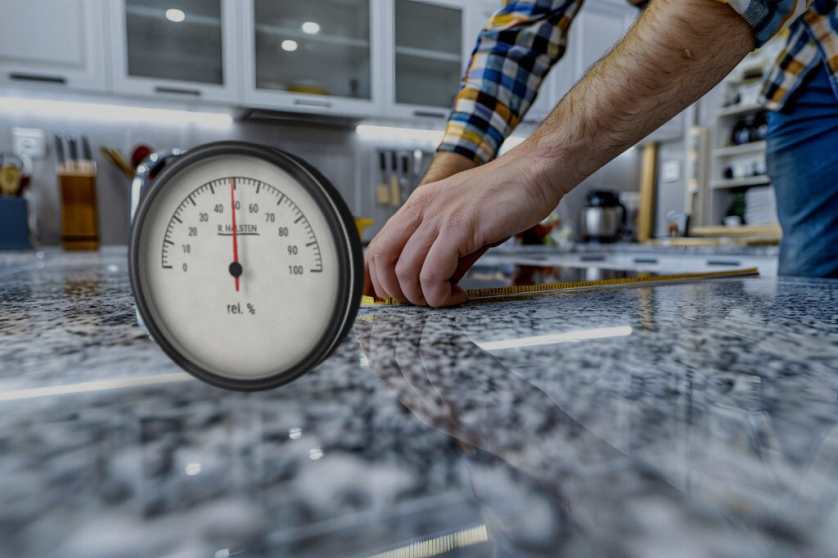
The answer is 50 %
